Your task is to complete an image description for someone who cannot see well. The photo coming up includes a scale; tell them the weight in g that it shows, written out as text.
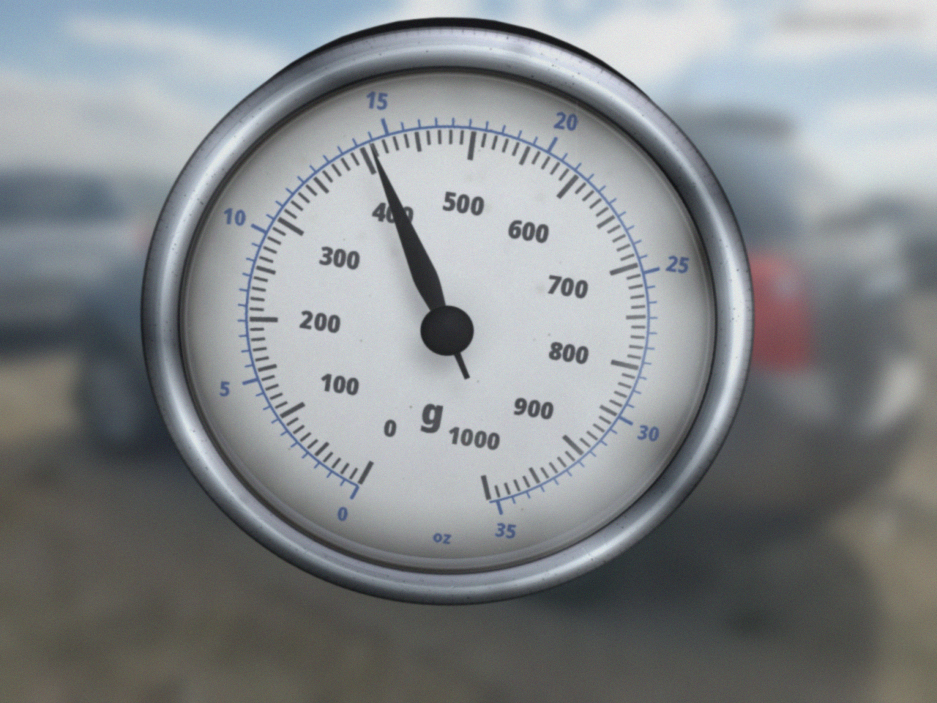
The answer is 410 g
